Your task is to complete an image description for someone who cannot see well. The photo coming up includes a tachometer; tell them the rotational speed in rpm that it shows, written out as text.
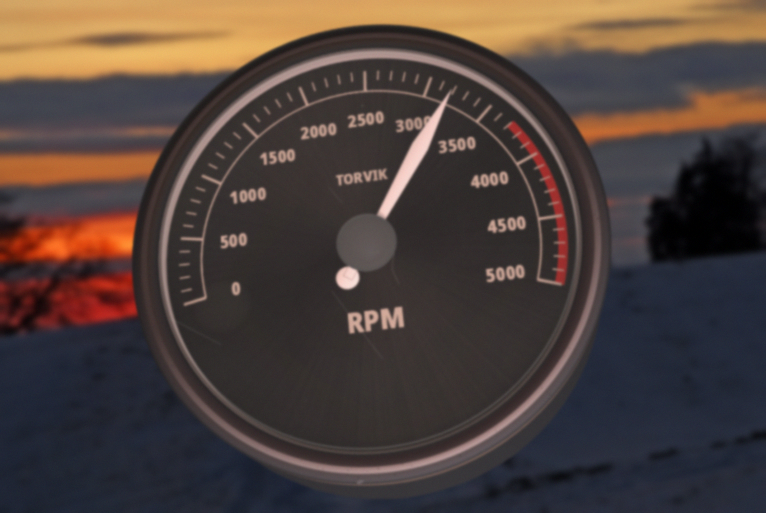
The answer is 3200 rpm
